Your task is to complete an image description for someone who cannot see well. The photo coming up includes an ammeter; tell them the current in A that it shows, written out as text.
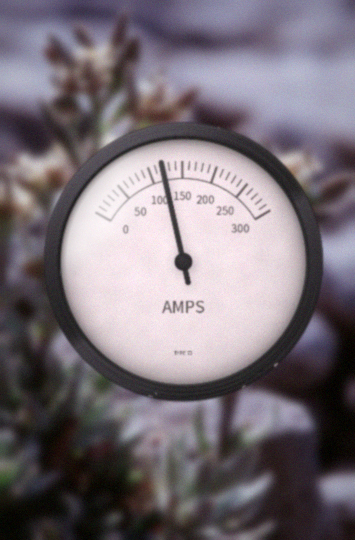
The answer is 120 A
